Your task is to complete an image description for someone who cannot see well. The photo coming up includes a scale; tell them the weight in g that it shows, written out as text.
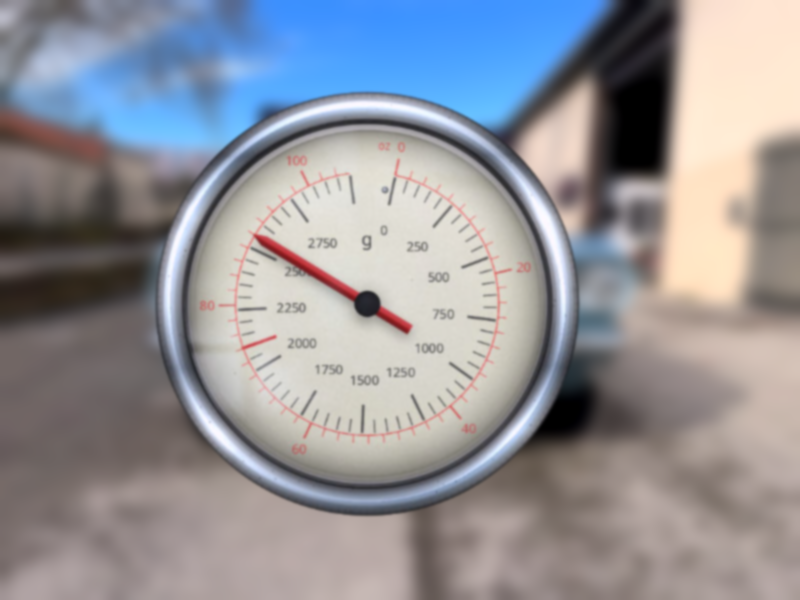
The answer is 2550 g
